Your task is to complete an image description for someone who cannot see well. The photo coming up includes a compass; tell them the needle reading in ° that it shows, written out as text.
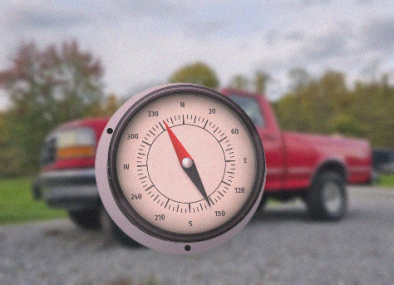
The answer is 335 °
